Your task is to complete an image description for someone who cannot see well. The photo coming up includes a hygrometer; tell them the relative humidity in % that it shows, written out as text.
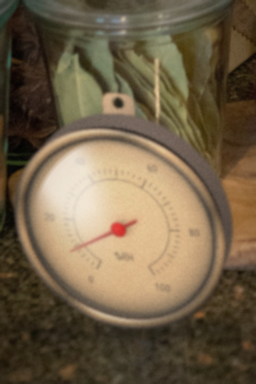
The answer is 10 %
